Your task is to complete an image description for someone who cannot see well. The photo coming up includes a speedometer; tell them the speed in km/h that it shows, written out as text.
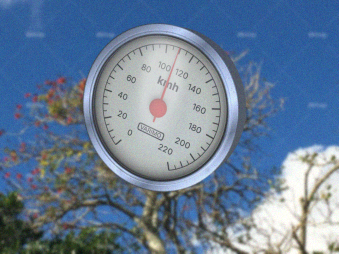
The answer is 110 km/h
